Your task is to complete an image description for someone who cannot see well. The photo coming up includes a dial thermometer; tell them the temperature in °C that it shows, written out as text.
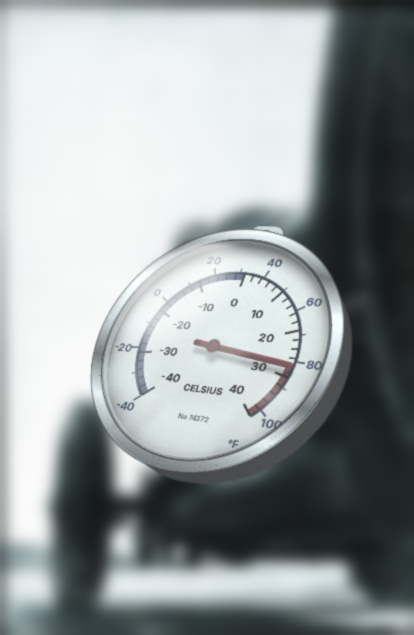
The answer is 28 °C
